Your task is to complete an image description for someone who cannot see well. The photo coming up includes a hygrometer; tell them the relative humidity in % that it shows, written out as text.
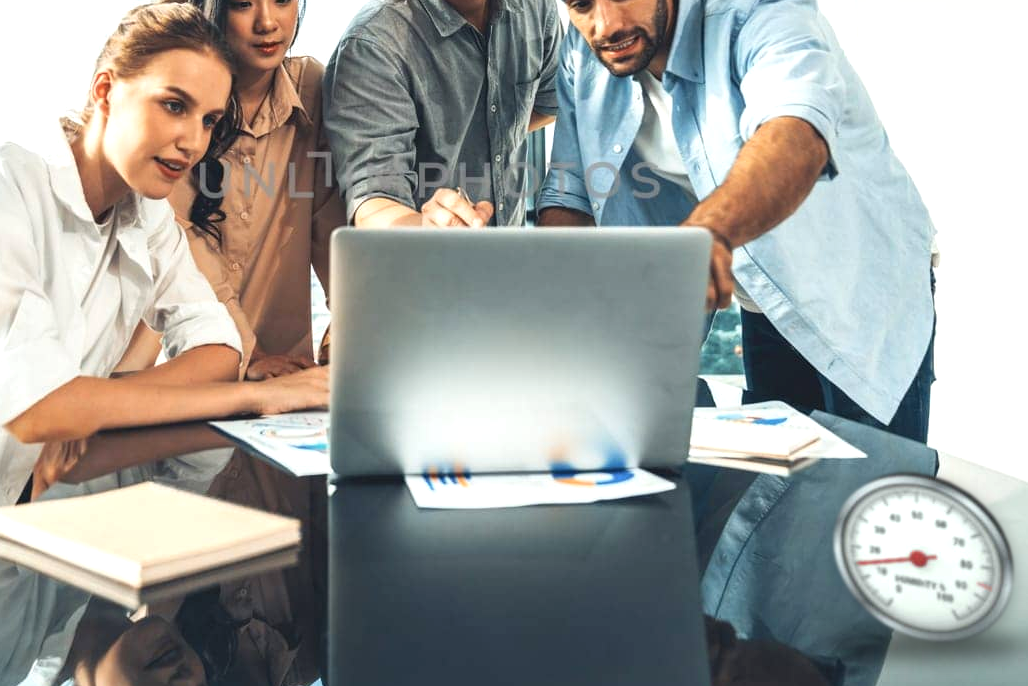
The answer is 15 %
